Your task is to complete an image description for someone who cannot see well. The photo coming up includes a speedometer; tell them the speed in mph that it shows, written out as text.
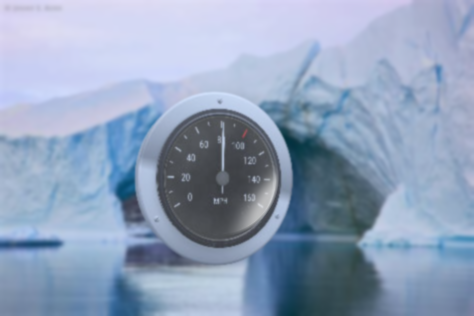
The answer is 80 mph
